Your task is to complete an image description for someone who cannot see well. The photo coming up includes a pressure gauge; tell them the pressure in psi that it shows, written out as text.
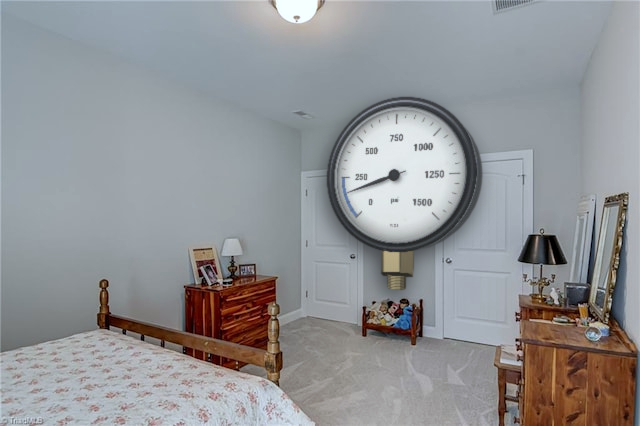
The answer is 150 psi
